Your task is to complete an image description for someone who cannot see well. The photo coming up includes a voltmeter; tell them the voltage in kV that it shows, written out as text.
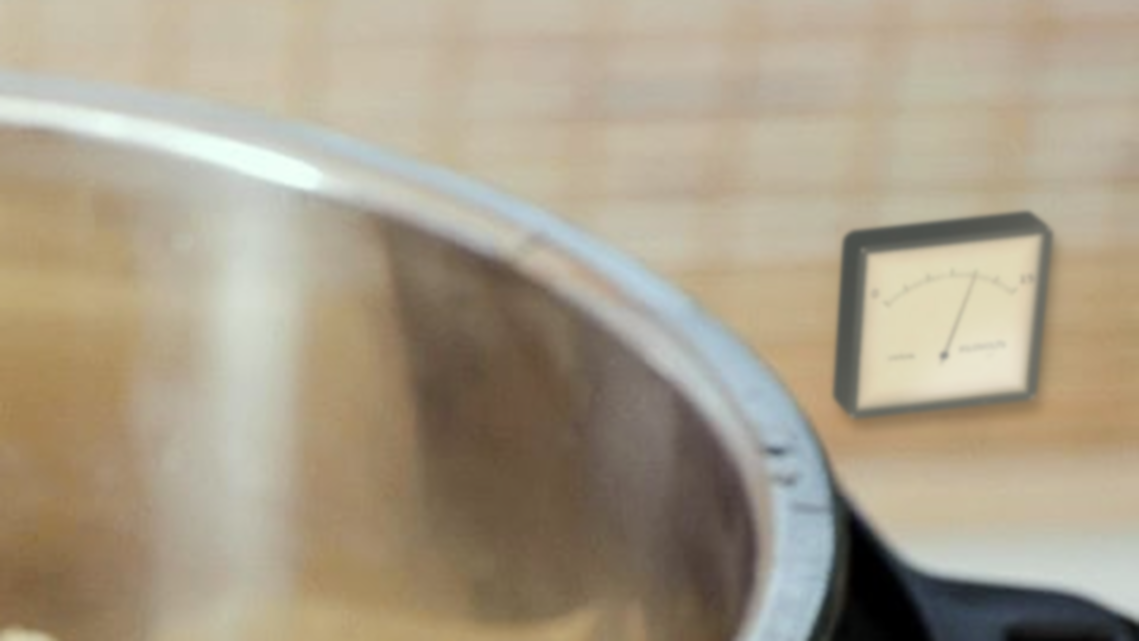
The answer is 10 kV
